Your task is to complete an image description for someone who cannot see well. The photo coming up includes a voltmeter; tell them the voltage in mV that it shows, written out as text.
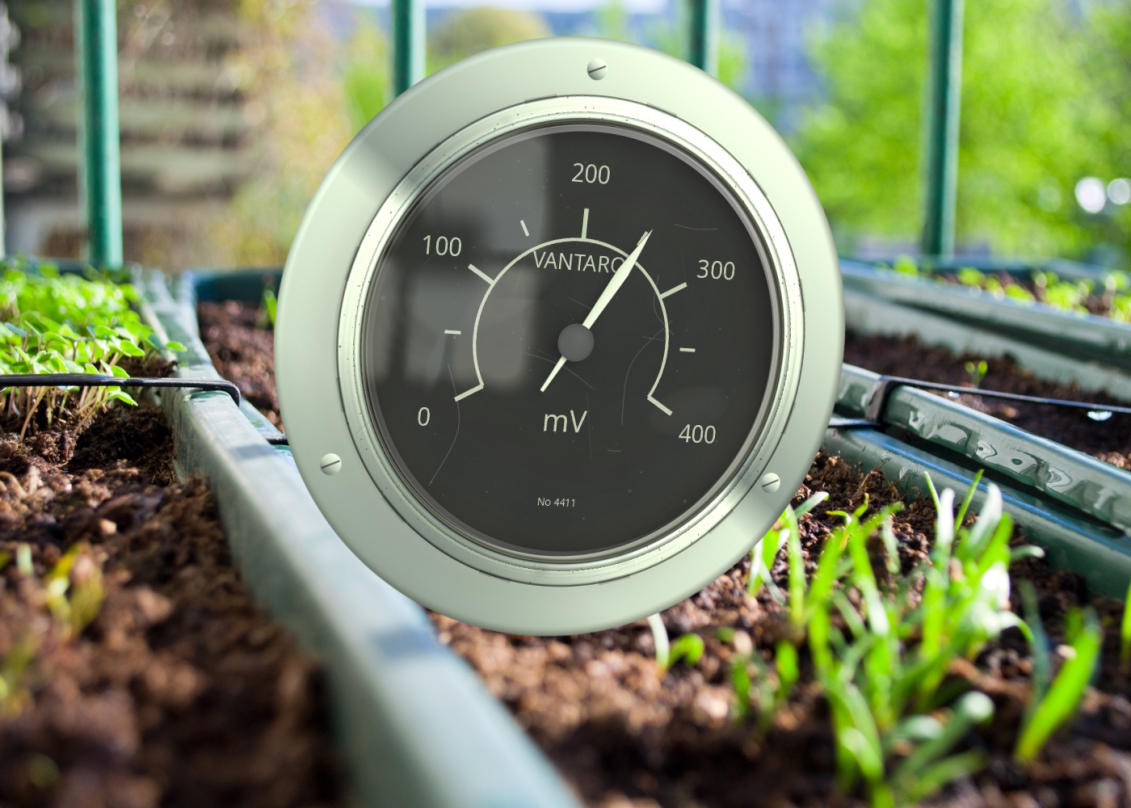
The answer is 250 mV
